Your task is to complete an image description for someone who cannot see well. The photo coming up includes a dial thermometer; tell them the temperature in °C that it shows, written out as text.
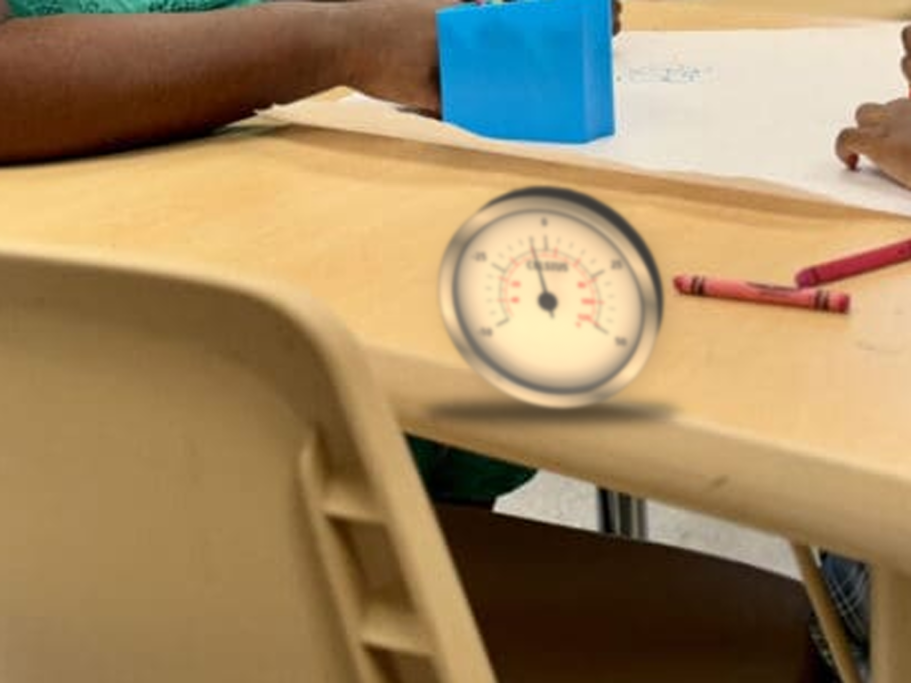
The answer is -5 °C
